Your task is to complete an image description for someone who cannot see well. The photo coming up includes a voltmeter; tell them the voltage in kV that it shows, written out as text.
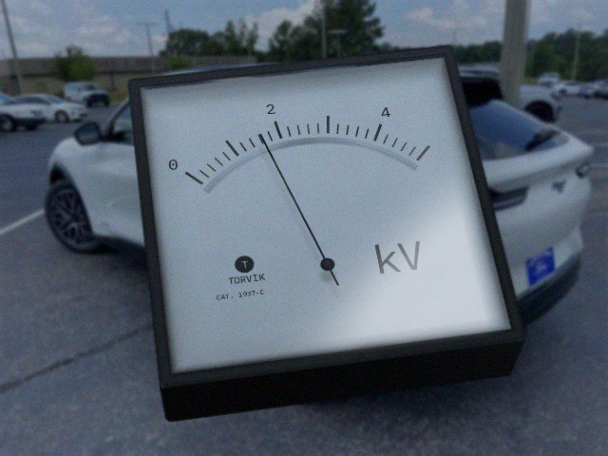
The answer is 1.6 kV
